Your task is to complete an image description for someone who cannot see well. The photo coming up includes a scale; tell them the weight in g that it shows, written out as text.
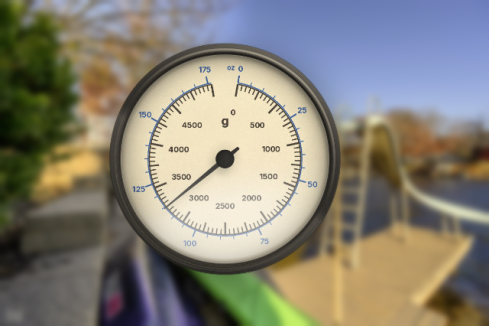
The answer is 3250 g
